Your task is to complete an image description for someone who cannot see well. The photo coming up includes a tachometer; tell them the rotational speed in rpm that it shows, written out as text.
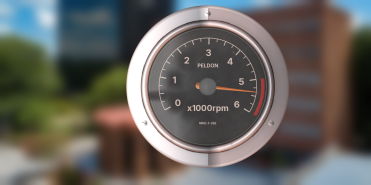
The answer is 5375 rpm
